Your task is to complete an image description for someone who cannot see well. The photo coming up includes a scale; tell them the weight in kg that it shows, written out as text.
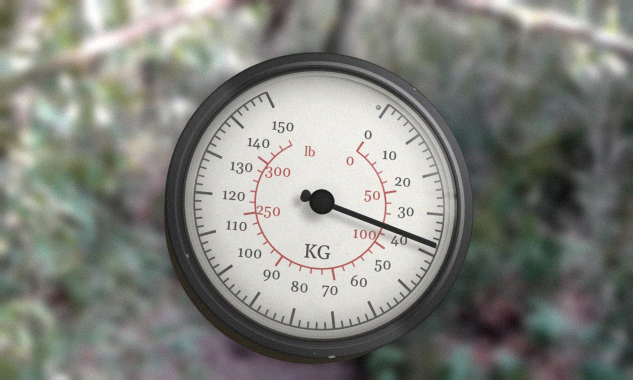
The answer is 38 kg
